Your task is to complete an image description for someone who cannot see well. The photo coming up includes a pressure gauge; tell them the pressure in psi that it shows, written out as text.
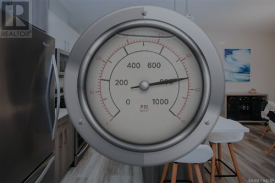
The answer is 800 psi
